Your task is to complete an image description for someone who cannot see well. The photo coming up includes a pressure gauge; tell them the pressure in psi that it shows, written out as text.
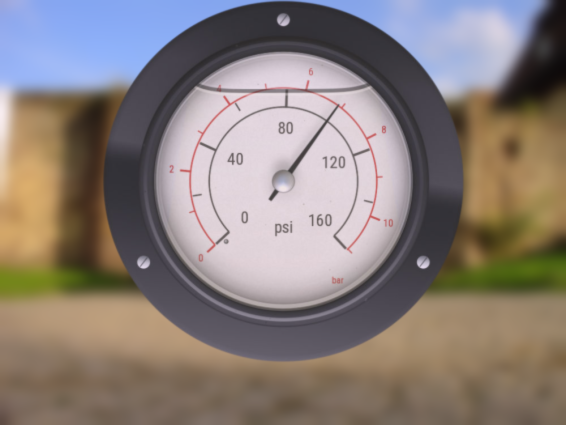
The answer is 100 psi
